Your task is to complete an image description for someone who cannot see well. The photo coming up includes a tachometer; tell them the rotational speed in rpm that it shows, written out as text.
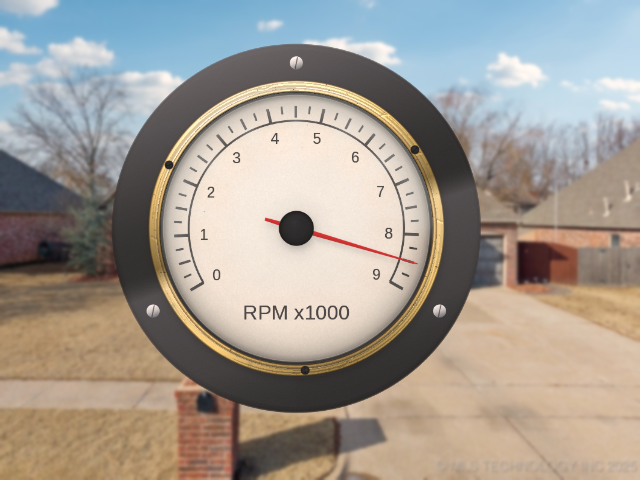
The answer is 8500 rpm
